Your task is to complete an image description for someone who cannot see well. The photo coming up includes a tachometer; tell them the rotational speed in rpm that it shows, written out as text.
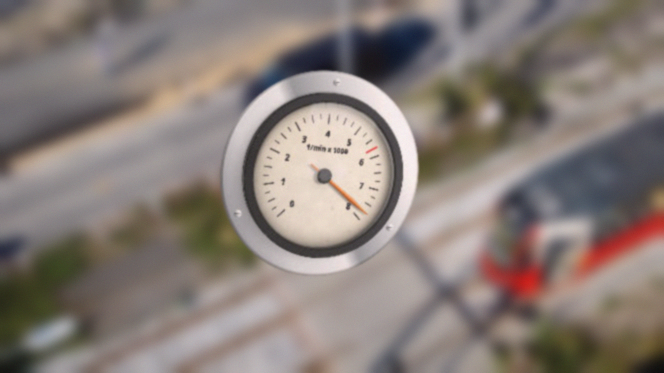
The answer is 7750 rpm
